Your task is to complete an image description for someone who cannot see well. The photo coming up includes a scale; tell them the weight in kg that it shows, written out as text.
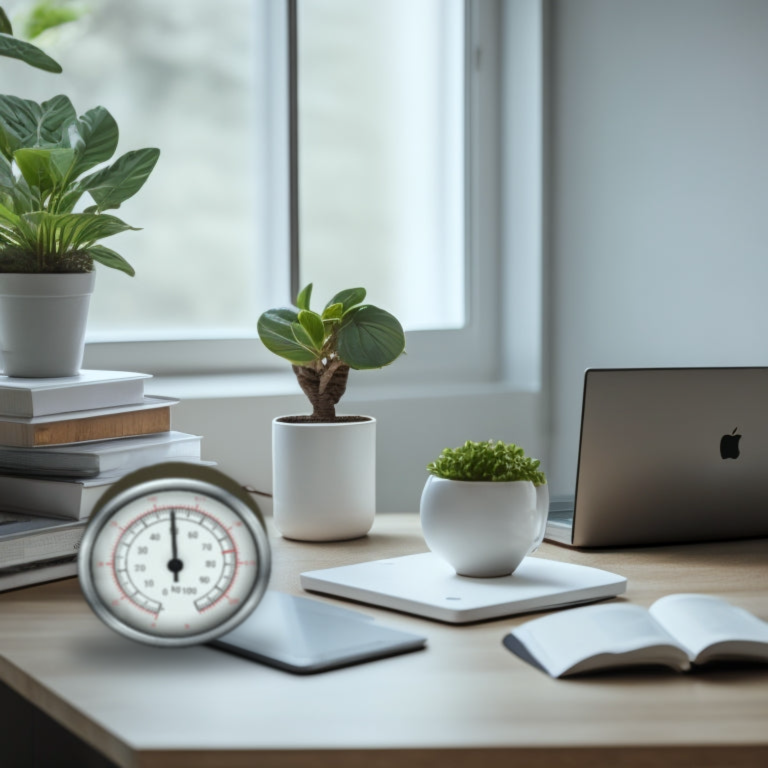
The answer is 50 kg
